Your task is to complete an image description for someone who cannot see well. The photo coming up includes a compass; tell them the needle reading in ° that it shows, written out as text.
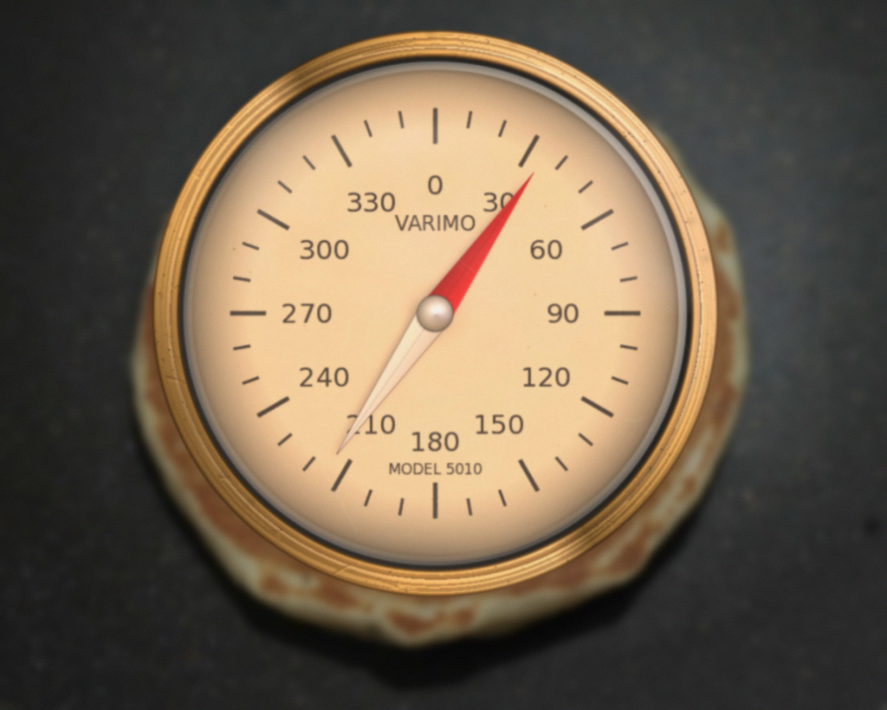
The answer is 35 °
